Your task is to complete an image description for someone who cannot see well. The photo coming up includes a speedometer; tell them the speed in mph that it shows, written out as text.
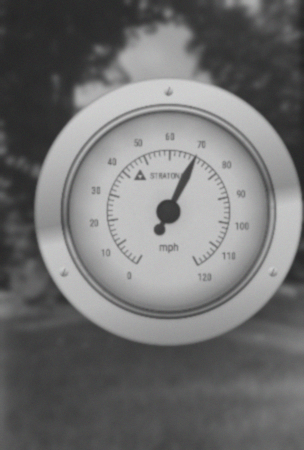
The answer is 70 mph
